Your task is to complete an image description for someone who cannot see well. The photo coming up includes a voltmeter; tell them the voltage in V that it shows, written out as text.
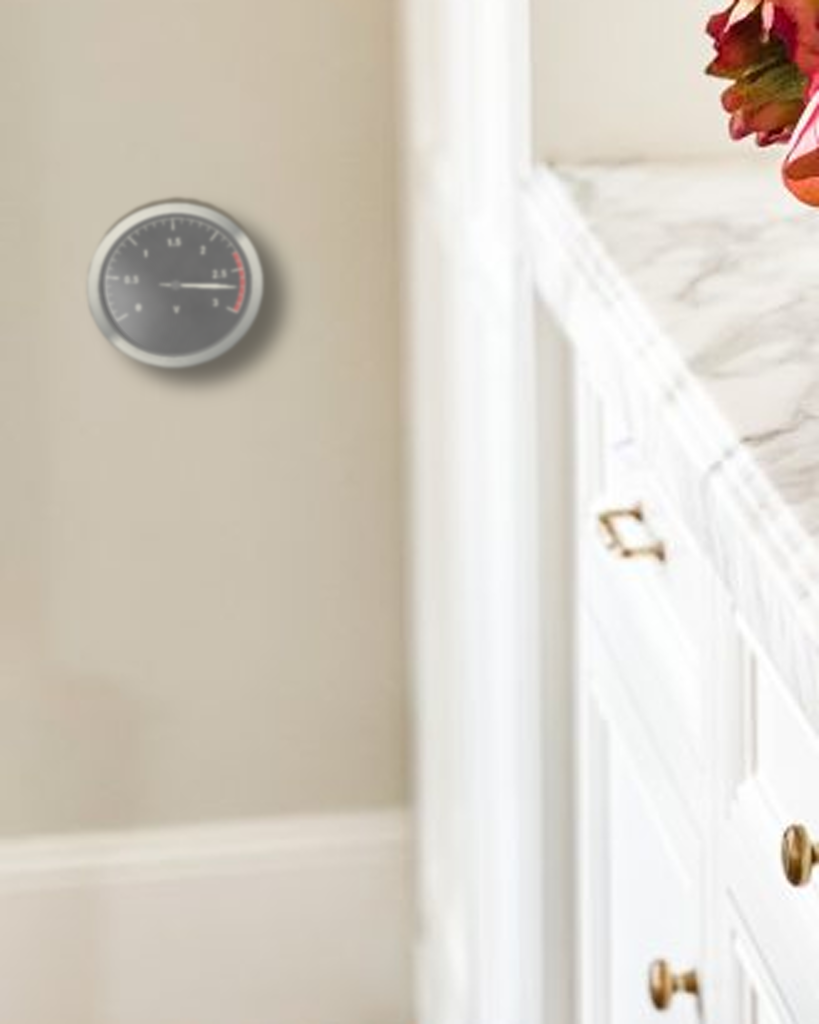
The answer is 2.7 V
